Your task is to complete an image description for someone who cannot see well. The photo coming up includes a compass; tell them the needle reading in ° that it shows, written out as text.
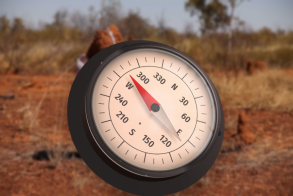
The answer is 280 °
